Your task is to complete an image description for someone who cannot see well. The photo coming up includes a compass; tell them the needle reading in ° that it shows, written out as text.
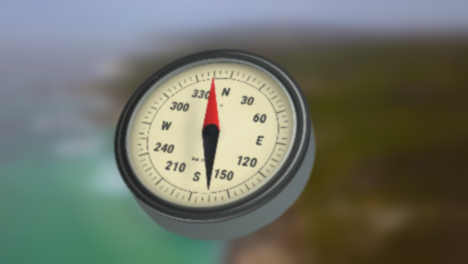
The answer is 345 °
